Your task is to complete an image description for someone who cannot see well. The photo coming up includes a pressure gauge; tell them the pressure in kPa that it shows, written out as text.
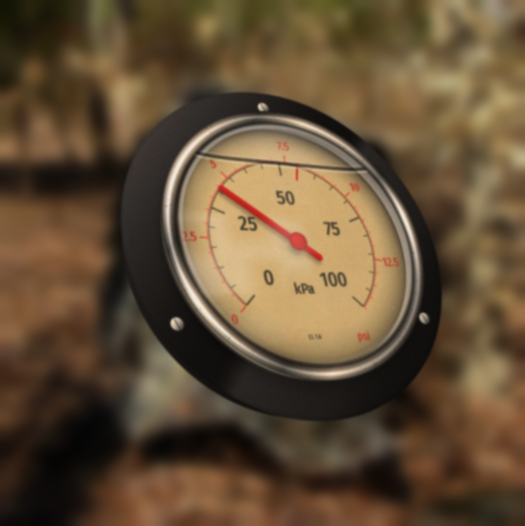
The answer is 30 kPa
